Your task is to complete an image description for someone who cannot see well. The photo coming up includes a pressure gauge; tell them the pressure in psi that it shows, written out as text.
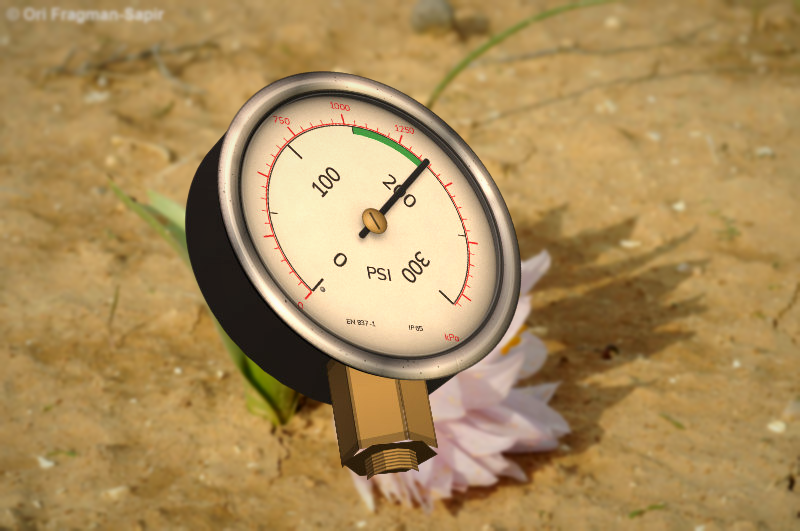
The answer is 200 psi
